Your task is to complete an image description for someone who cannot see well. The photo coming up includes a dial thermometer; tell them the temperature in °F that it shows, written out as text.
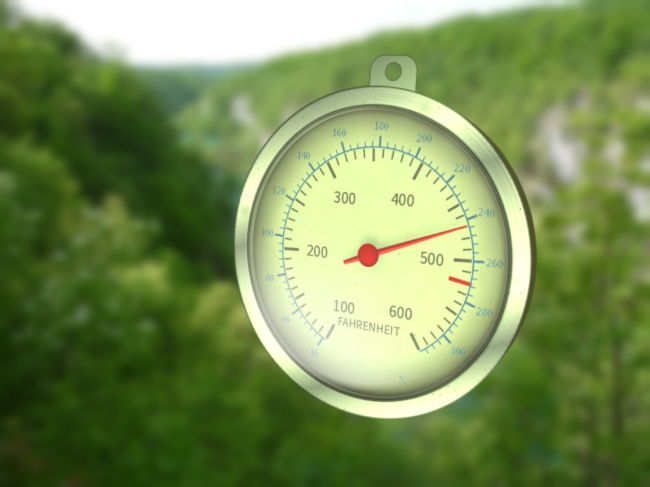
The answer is 470 °F
